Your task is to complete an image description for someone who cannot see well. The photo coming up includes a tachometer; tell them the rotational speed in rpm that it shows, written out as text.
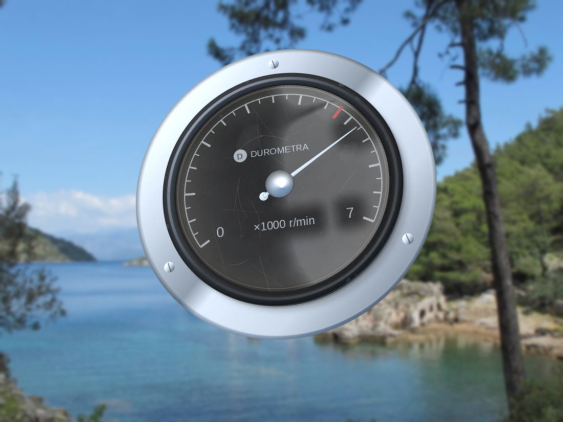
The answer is 5250 rpm
